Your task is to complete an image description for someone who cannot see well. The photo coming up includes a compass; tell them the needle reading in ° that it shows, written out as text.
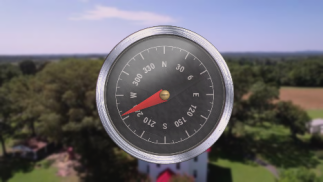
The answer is 245 °
